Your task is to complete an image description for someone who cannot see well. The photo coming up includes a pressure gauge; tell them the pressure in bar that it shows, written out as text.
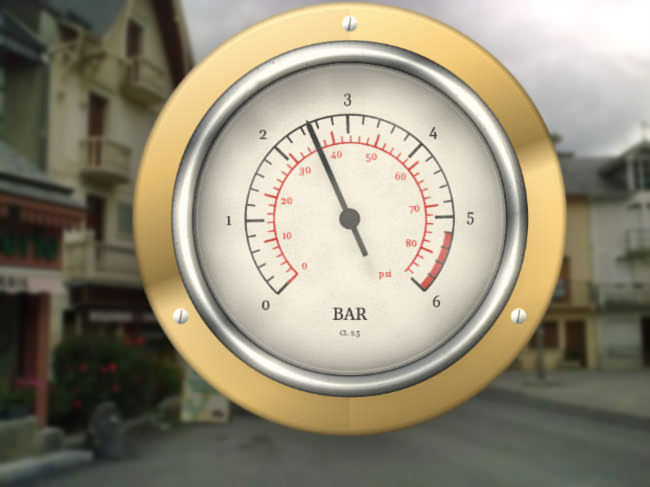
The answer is 2.5 bar
